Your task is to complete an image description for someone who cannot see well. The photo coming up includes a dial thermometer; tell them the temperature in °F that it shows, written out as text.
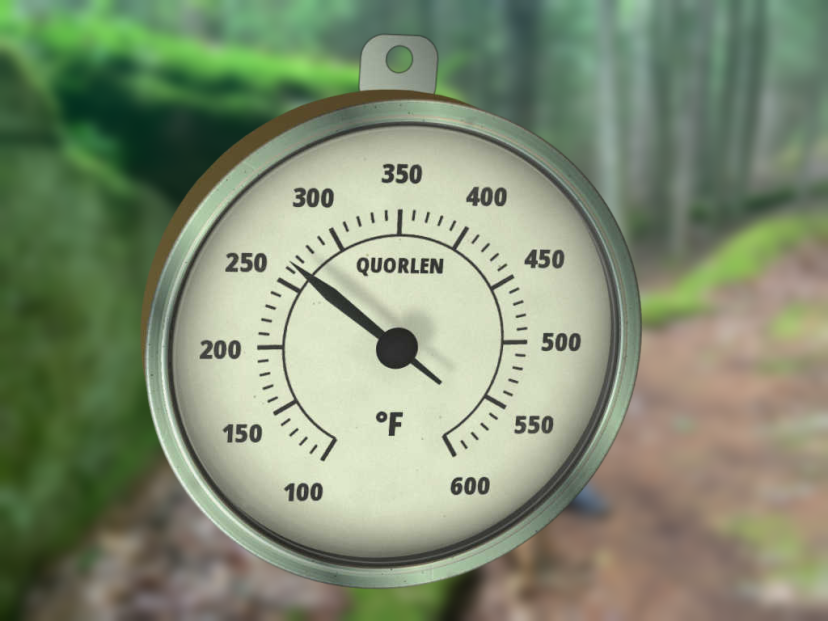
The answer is 265 °F
